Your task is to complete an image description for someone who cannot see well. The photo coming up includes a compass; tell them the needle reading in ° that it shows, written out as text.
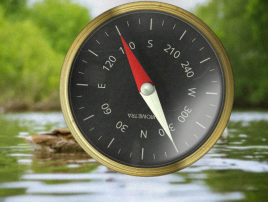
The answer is 150 °
